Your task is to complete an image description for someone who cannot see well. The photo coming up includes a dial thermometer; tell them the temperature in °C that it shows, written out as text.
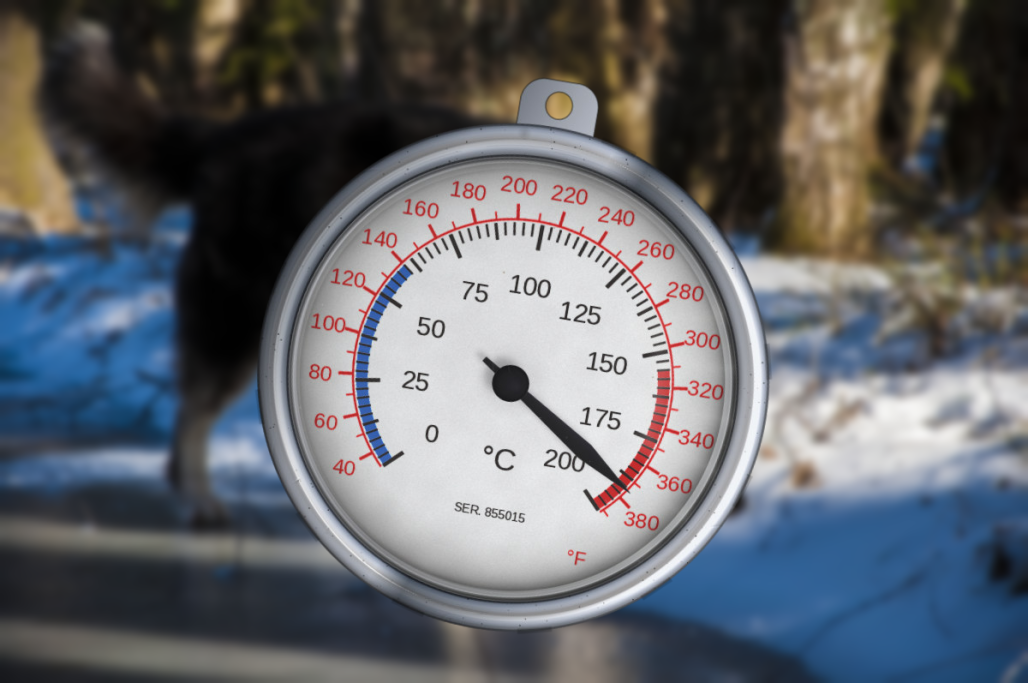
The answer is 190 °C
